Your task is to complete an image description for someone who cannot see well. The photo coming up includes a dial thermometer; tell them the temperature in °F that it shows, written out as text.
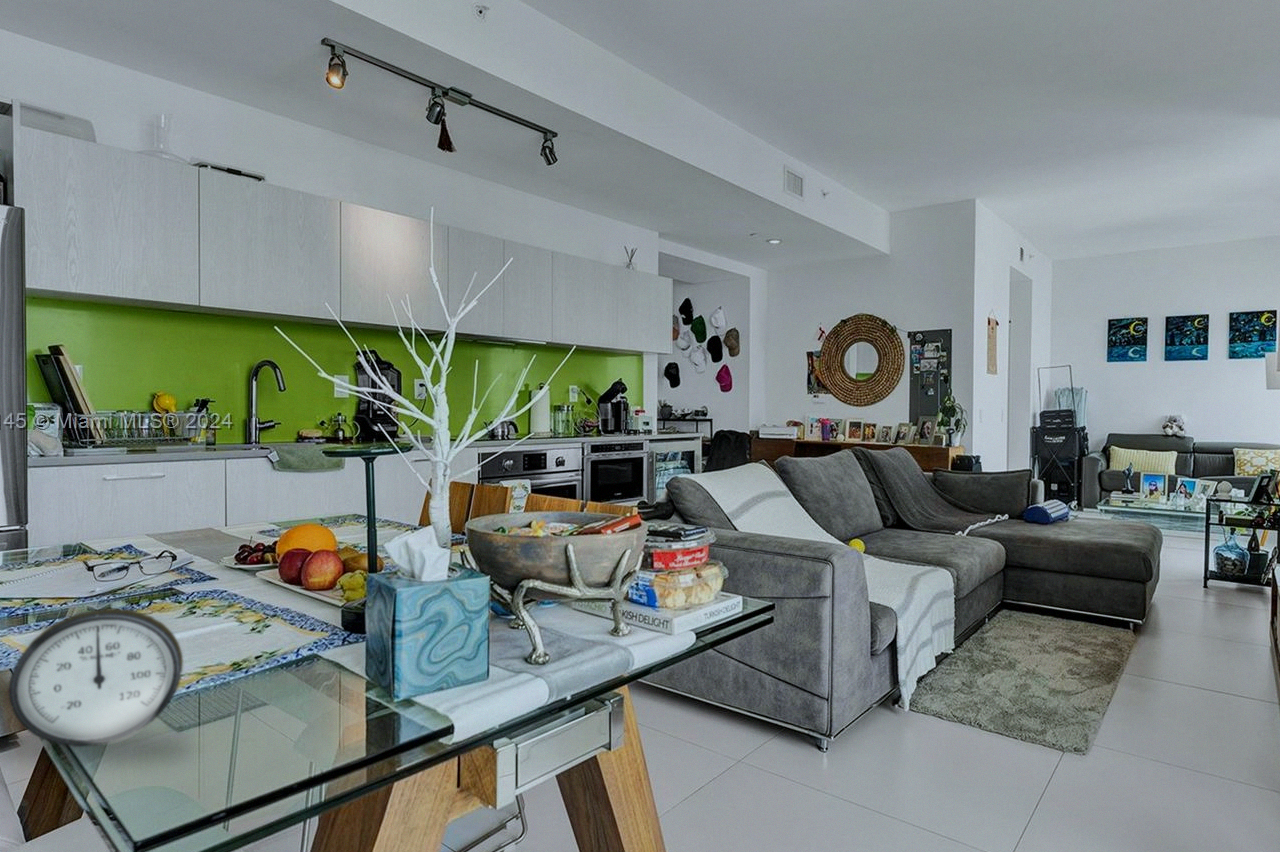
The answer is 50 °F
